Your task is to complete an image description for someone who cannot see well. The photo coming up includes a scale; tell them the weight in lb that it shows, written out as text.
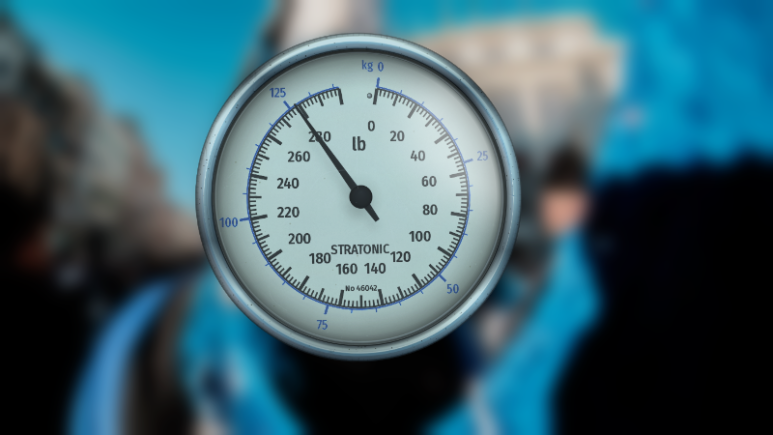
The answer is 278 lb
